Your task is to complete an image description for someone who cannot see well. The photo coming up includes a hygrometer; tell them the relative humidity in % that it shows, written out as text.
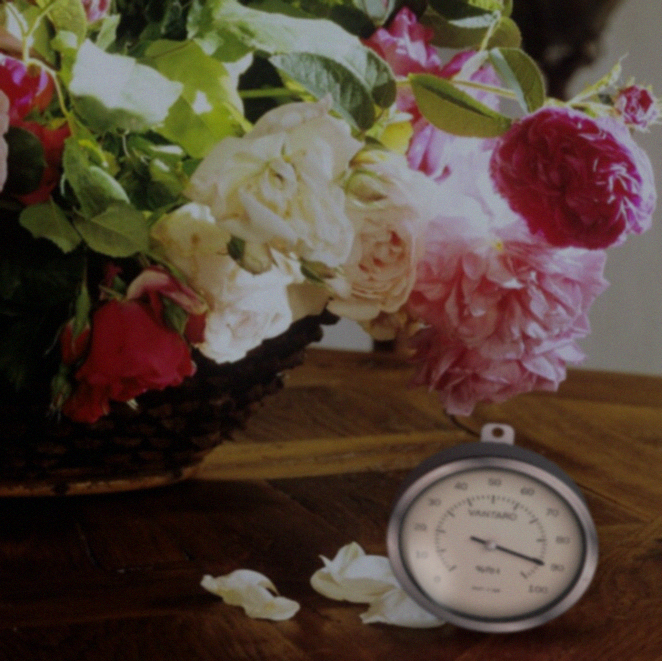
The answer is 90 %
